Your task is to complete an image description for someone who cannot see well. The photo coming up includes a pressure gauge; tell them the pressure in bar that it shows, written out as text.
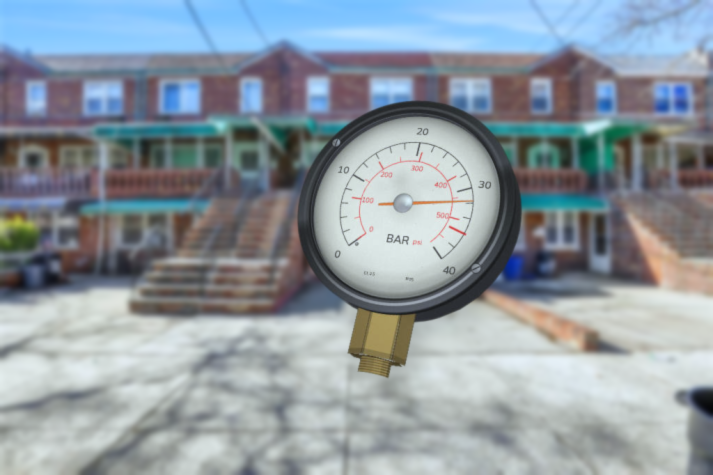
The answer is 32 bar
